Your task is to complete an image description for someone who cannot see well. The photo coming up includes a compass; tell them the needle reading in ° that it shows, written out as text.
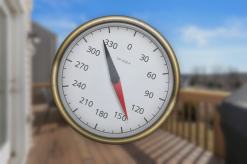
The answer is 140 °
